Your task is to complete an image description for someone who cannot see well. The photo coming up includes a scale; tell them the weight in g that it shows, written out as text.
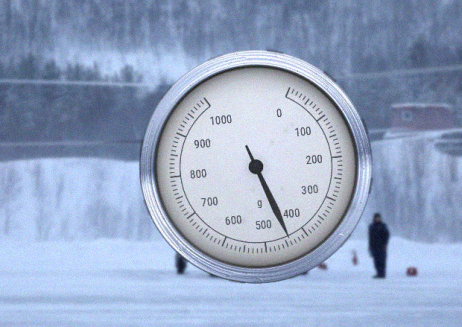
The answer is 440 g
